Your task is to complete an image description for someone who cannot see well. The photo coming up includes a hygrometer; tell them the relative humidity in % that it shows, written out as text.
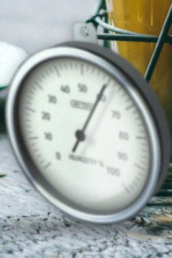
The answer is 60 %
